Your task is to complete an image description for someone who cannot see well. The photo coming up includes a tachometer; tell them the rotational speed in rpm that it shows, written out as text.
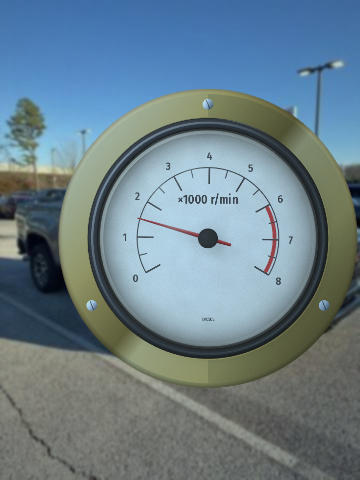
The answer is 1500 rpm
